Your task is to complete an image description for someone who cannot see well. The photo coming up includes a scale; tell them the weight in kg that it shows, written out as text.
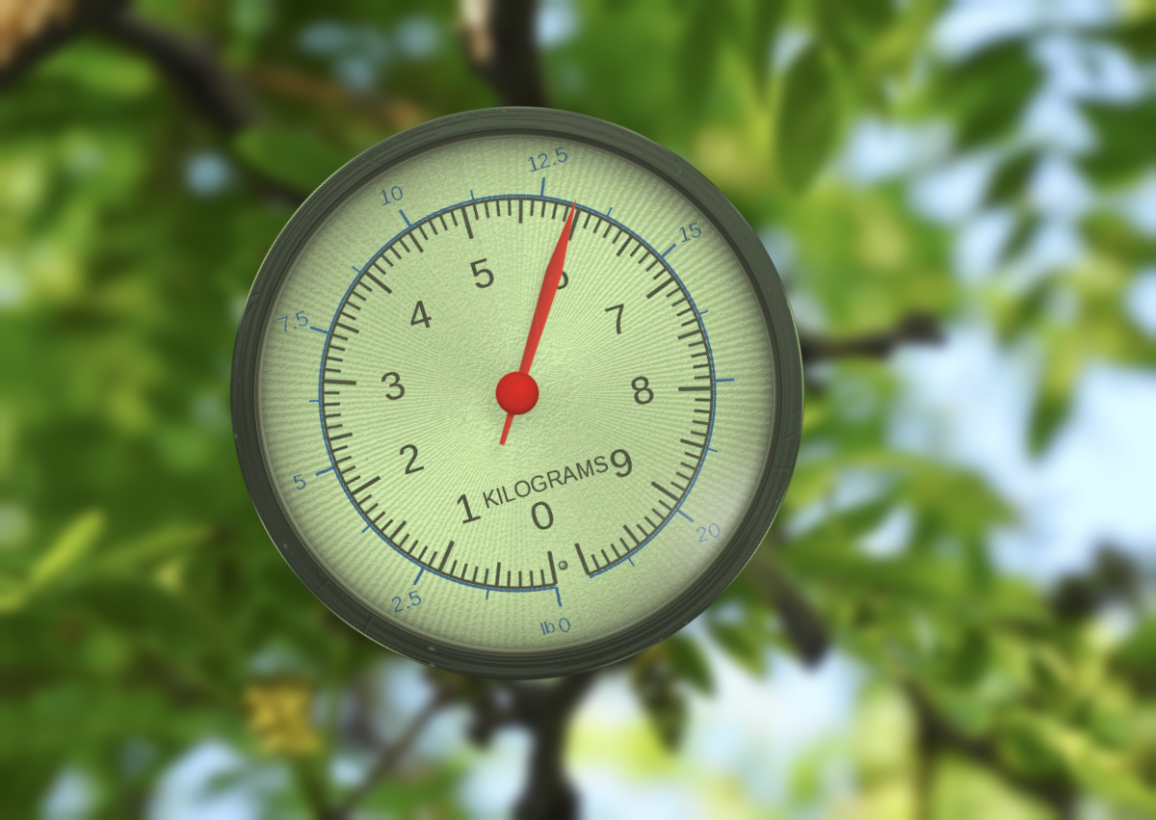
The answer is 5.95 kg
